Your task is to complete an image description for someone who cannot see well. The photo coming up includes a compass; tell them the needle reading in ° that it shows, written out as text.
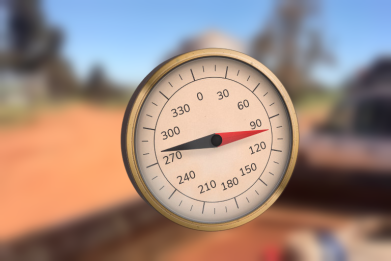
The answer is 100 °
